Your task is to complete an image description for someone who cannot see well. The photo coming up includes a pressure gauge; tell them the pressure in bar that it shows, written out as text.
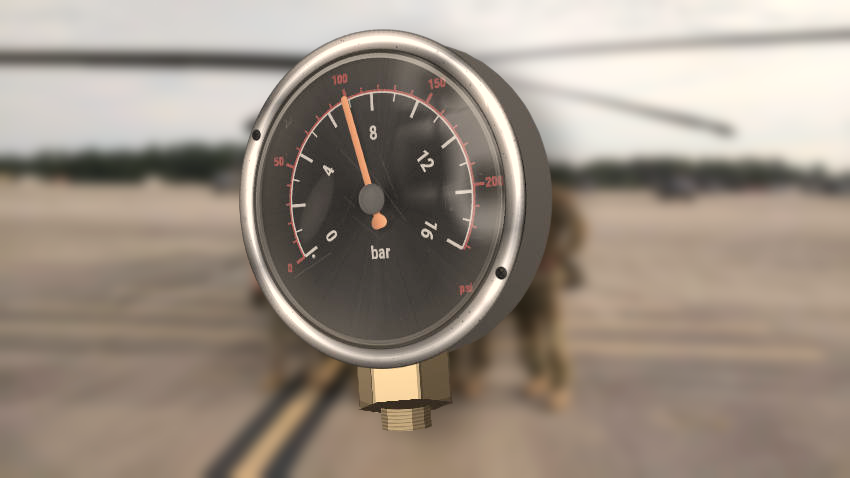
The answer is 7 bar
